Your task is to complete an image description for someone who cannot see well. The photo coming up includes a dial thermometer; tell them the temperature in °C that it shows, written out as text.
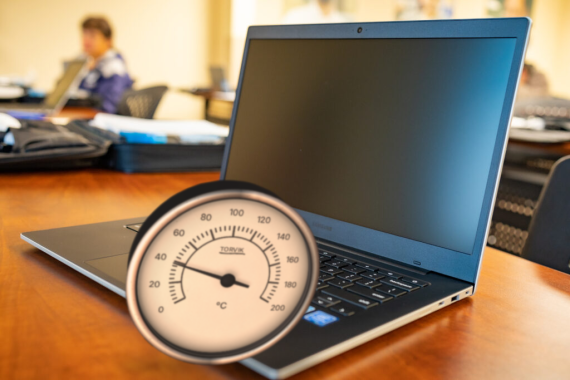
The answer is 40 °C
